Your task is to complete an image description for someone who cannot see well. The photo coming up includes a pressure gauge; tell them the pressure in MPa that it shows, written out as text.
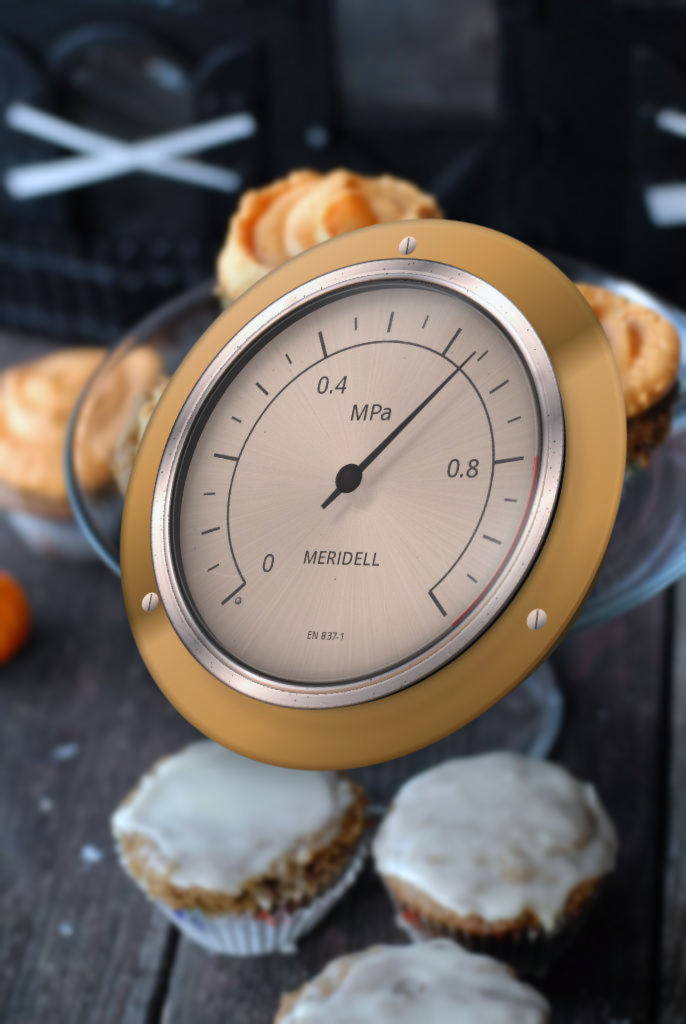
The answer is 0.65 MPa
